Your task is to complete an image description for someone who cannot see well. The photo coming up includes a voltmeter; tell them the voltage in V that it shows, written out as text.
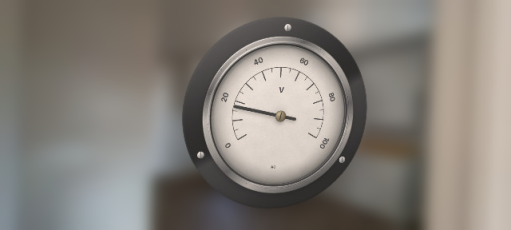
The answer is 17.5 V
